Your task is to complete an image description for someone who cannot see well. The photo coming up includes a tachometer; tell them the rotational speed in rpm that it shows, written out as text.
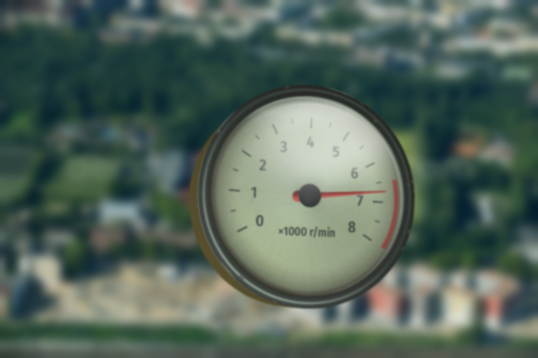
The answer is 6750 rpm
